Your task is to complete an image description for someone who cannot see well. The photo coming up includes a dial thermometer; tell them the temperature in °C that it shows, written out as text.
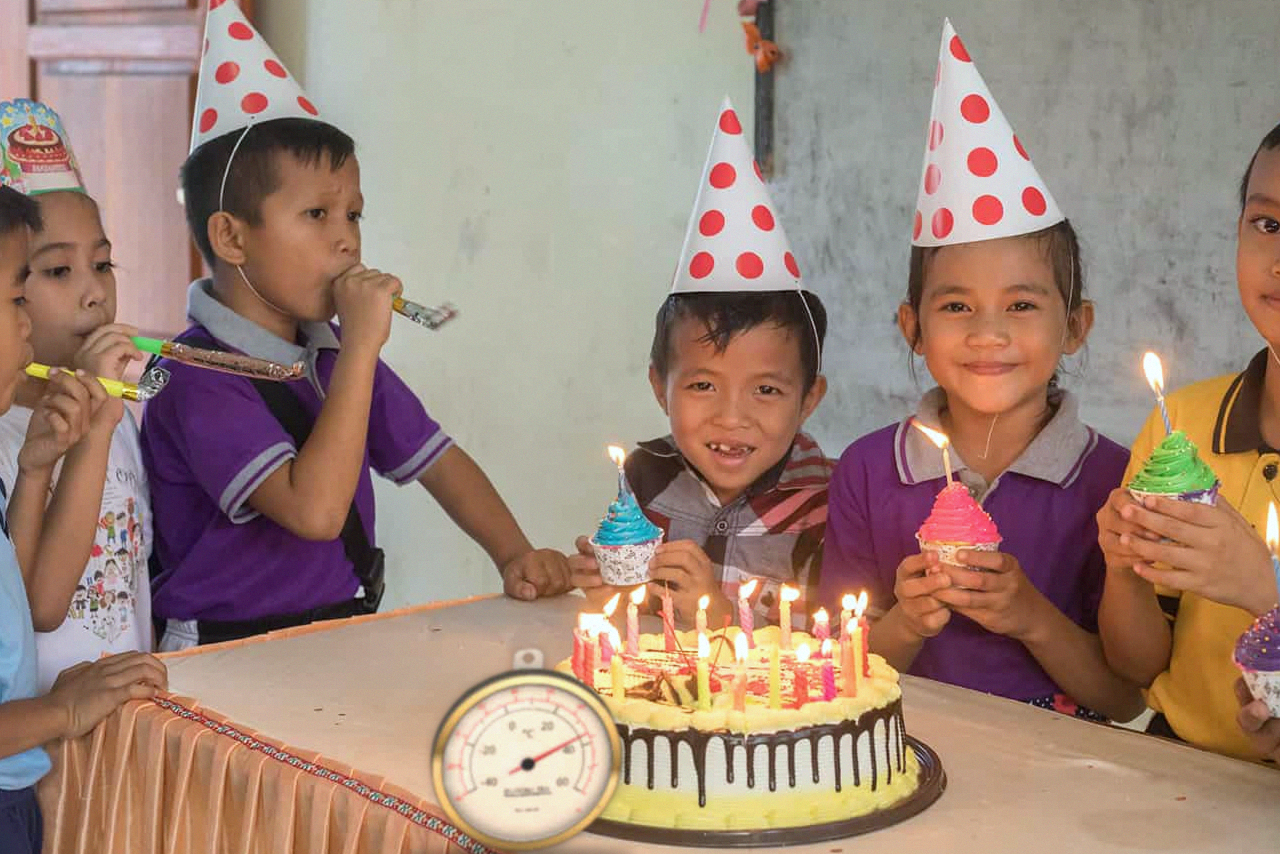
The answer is 35 °C
